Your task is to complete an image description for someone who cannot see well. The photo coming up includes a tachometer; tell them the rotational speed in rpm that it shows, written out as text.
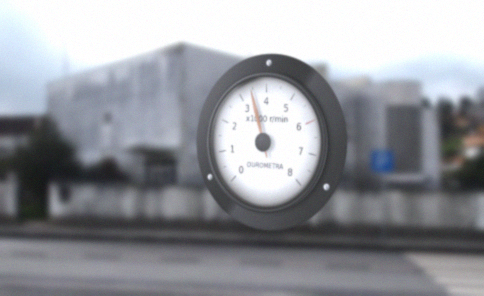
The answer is 3500 rpm
